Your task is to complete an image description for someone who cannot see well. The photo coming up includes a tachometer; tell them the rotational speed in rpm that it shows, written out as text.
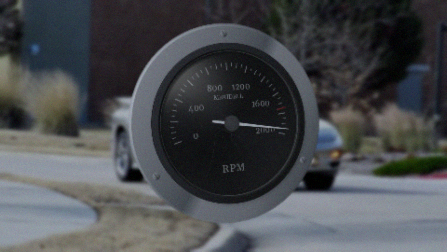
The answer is 1950 rpm
